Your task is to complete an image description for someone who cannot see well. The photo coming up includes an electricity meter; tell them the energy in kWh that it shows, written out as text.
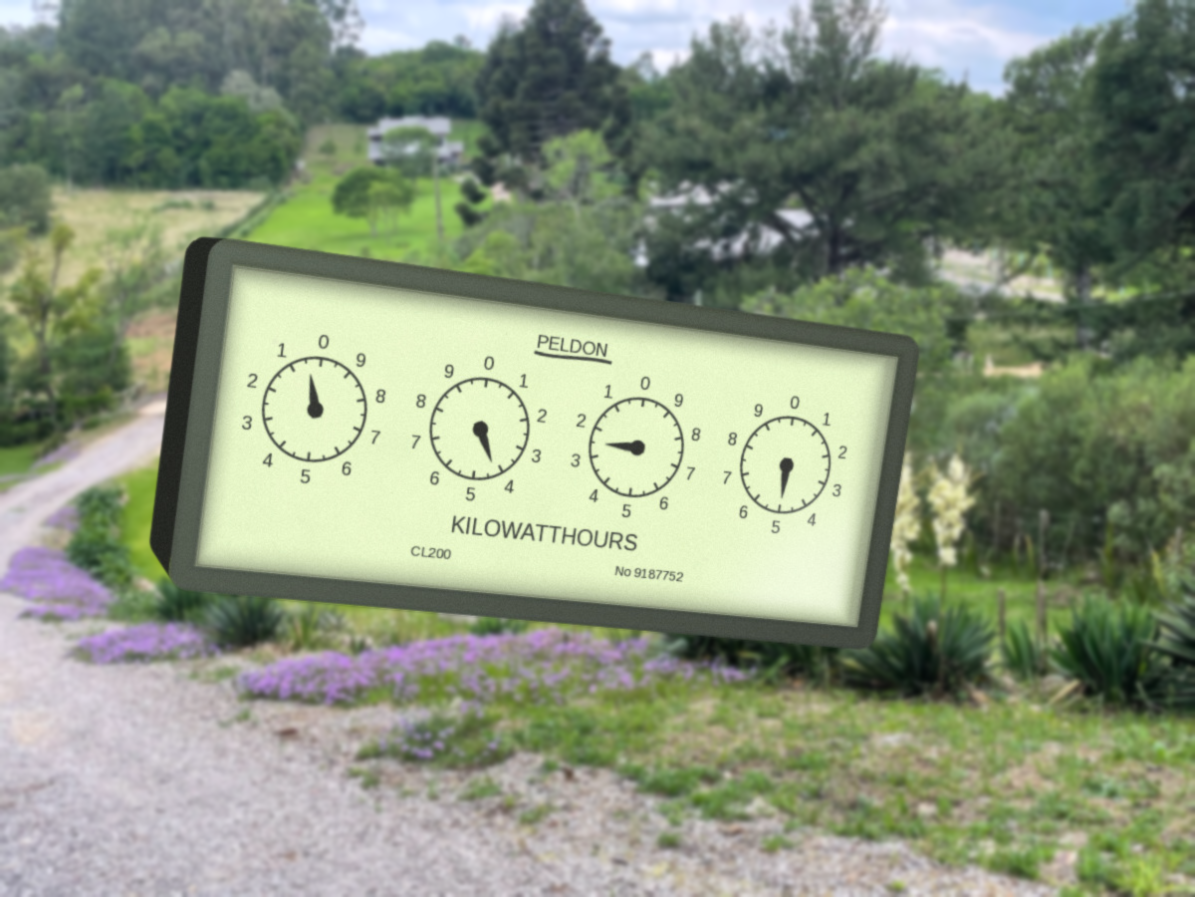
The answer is 425 kWh
